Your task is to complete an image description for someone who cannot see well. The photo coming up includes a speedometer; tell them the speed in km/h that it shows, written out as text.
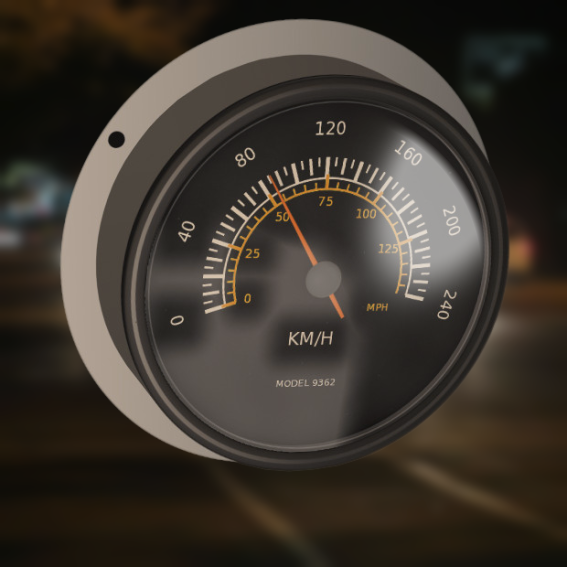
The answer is 85 km/h
